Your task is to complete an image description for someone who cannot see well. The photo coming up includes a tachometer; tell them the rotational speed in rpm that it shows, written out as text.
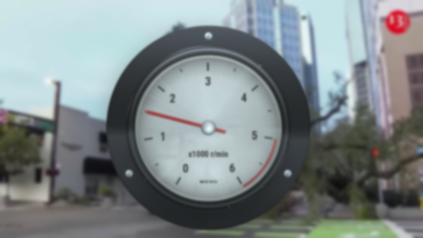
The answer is 1500 rpm
